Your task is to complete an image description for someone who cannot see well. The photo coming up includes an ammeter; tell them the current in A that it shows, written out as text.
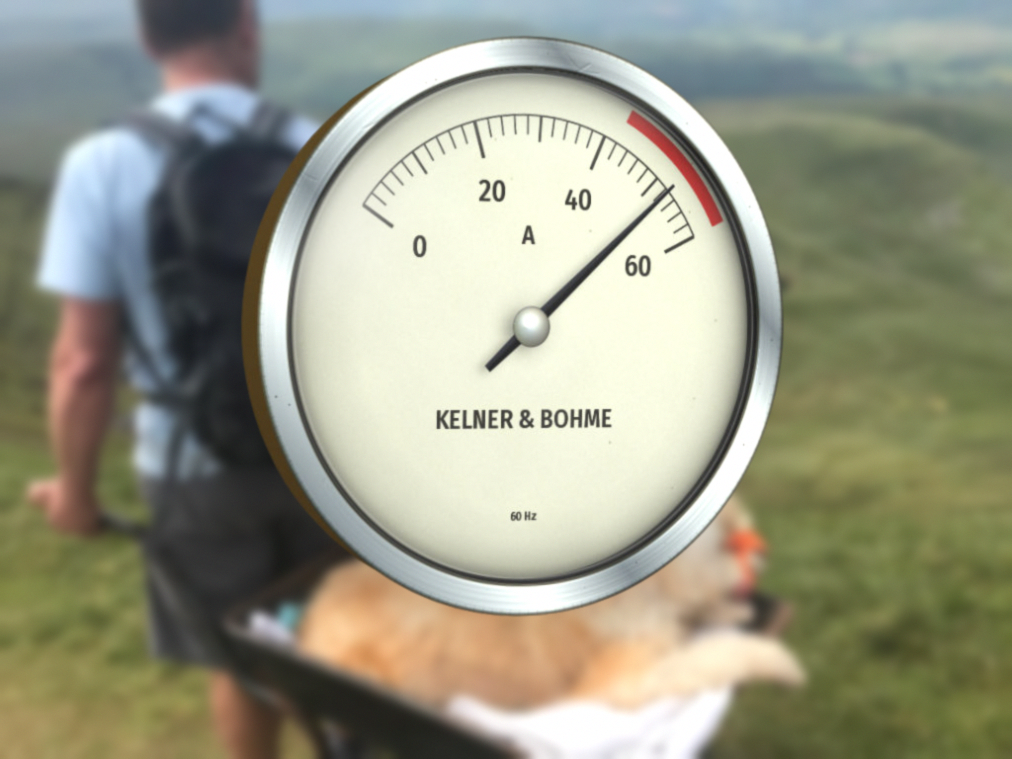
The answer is 52 A
